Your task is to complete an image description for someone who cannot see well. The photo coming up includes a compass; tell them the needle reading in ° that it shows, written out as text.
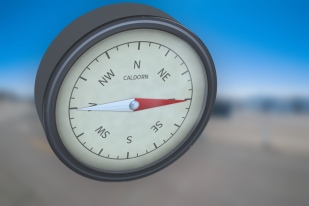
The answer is 90 °
